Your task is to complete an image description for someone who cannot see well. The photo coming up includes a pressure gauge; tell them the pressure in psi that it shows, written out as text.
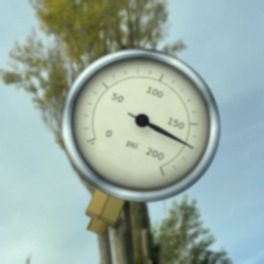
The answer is 170 psi
